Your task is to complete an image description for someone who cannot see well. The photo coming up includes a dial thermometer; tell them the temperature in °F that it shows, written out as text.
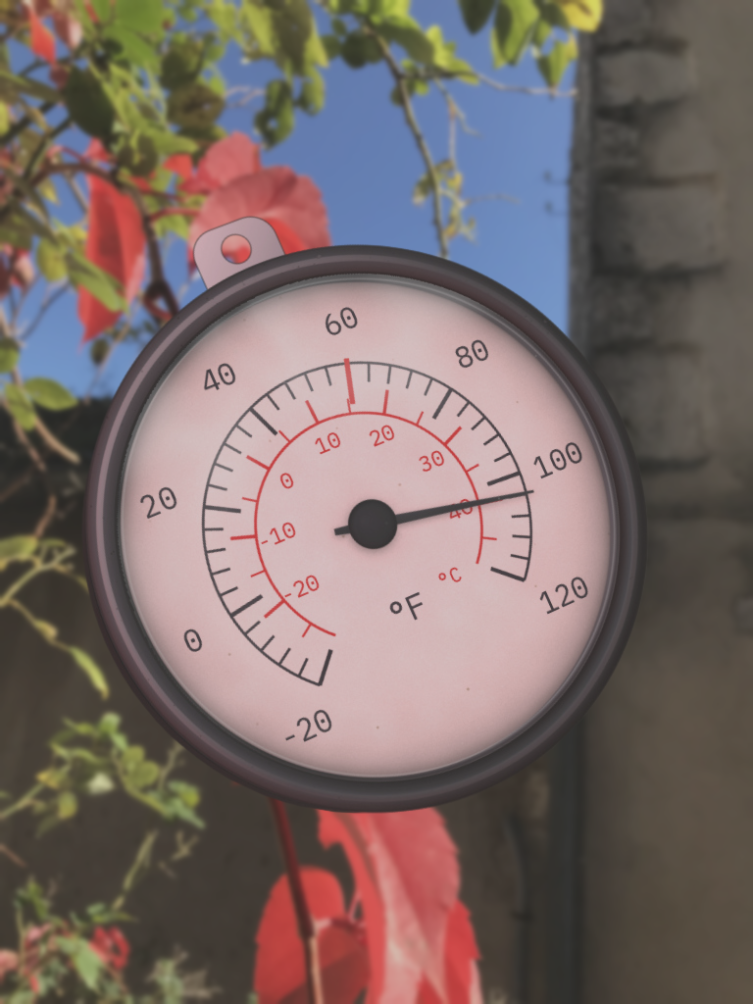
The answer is 104 °F
